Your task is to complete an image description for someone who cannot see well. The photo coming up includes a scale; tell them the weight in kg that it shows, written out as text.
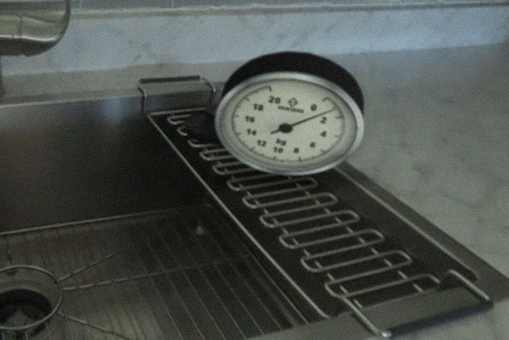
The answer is 1 kg
